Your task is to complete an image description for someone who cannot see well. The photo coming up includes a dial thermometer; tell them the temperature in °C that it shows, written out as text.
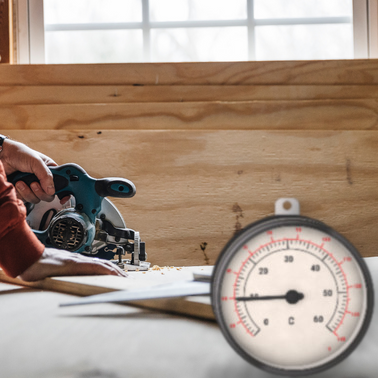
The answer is 10 °C
